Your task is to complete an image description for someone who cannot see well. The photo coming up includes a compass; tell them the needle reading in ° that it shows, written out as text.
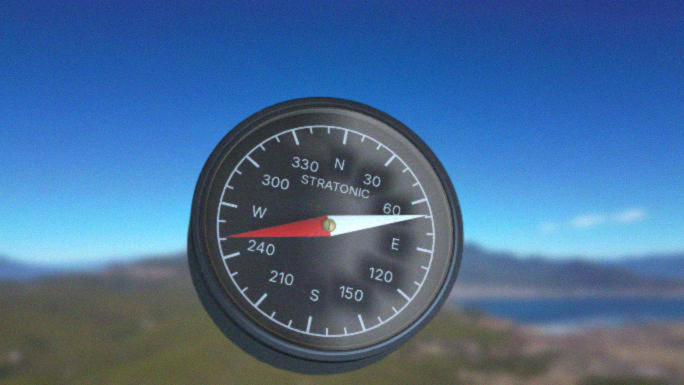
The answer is 250 °
